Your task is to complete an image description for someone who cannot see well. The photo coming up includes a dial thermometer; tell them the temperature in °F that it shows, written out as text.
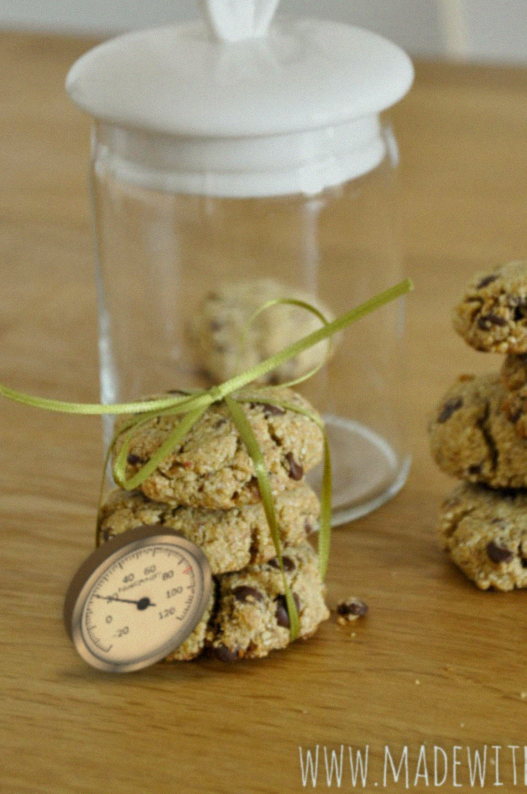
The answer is 20 °F
